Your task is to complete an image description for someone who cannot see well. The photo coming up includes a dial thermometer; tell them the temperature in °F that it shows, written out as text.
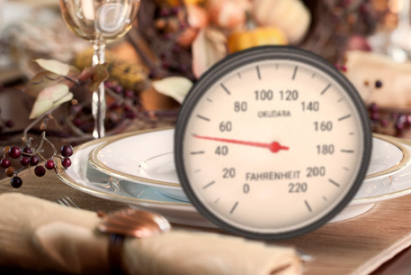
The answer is 50 °F
